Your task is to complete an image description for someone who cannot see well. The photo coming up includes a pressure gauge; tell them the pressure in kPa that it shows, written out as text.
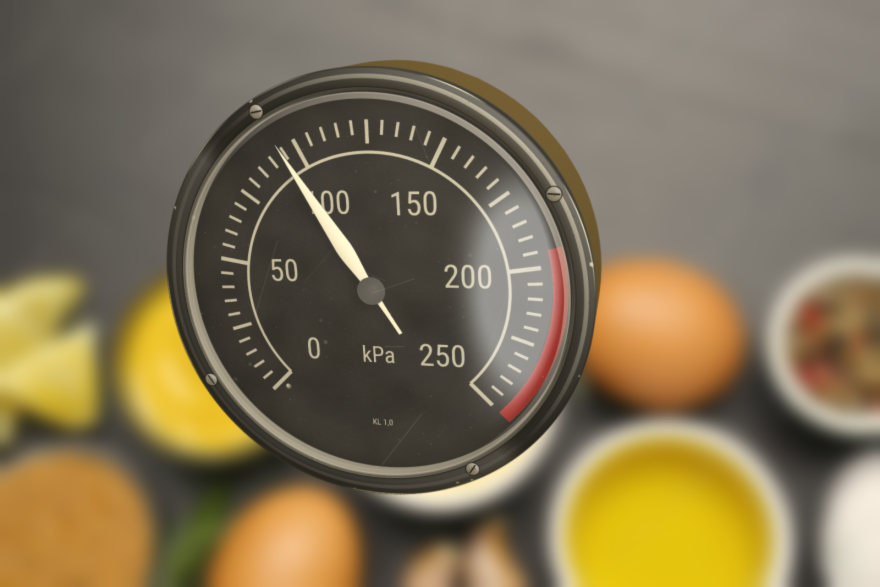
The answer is 95 kPa
